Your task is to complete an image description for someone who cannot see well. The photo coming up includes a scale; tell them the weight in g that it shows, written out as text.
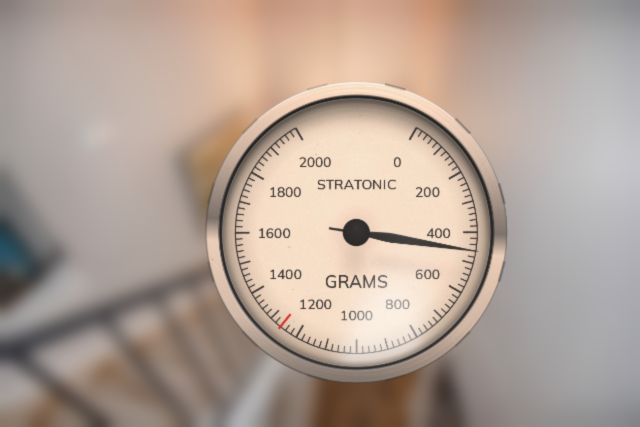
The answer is 460 g
